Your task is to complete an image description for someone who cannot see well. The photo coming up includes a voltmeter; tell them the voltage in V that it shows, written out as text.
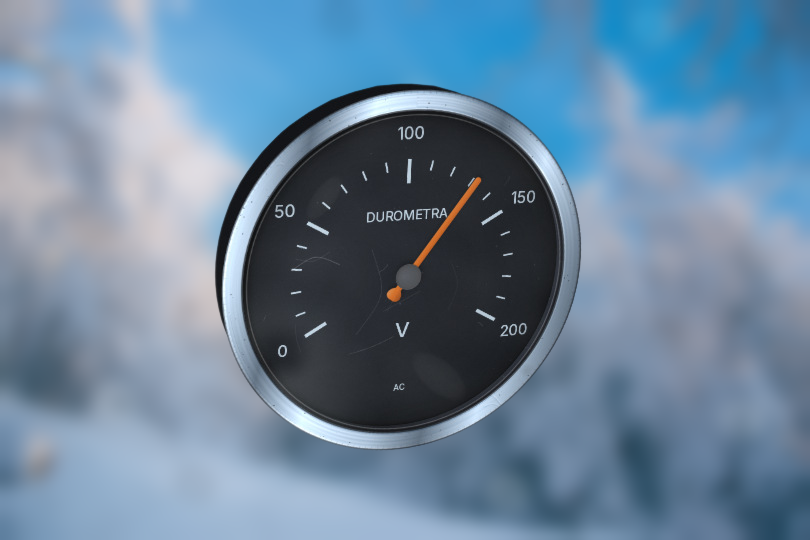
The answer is 130 V
